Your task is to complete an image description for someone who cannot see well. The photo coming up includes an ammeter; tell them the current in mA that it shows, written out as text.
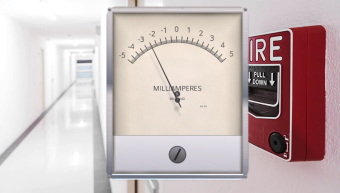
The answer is -2.5 mA
